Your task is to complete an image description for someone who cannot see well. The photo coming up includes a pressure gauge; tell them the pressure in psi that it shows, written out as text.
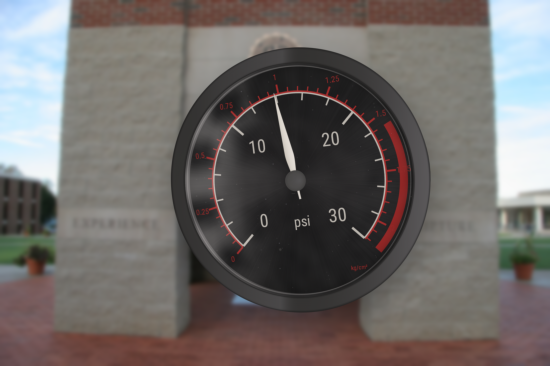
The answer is 14 psi
